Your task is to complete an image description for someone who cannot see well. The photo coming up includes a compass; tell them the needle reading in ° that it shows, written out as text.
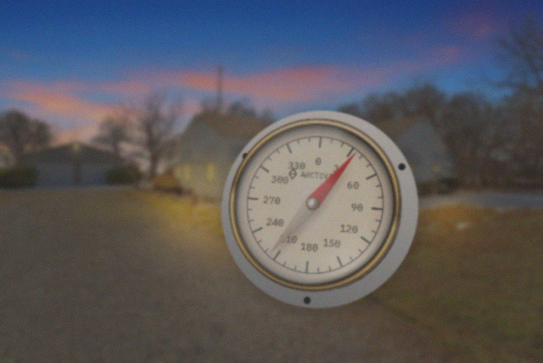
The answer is 35 °
